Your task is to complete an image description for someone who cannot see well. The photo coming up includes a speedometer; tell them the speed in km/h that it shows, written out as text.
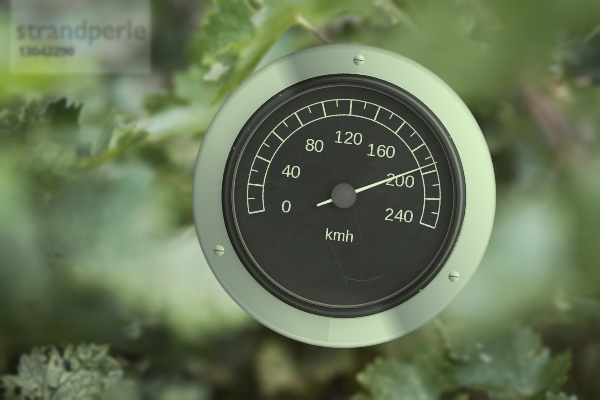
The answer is 195 km/h
